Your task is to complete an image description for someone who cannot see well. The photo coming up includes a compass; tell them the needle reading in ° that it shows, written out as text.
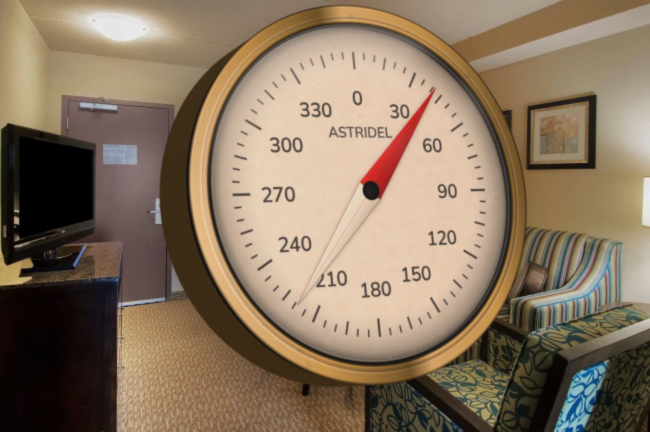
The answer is 40 °
